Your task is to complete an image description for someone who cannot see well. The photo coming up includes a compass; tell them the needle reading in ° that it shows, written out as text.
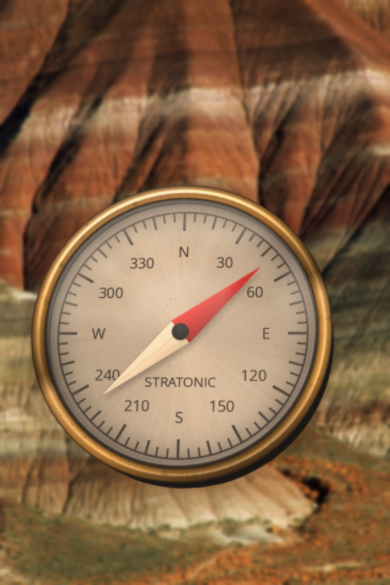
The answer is 50 °
